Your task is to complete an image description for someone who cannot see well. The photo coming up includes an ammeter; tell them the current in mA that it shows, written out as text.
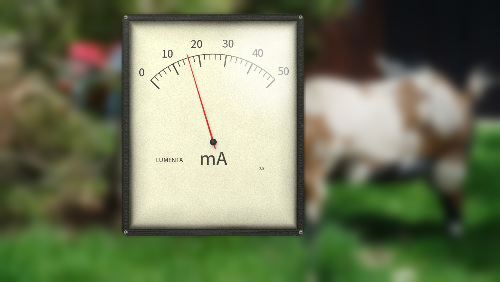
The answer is 16 mA
